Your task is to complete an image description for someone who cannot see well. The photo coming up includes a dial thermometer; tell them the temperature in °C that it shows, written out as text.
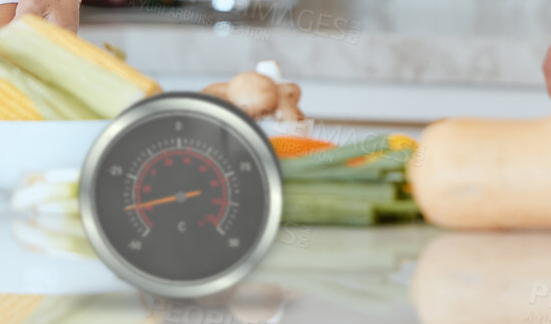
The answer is -37.5 °C
